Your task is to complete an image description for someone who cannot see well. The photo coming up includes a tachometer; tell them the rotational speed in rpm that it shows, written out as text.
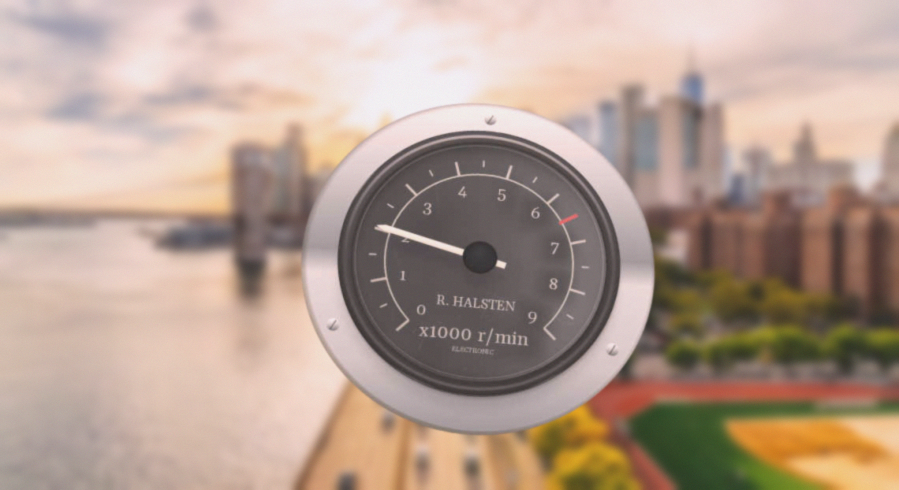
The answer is 2000 rpm
